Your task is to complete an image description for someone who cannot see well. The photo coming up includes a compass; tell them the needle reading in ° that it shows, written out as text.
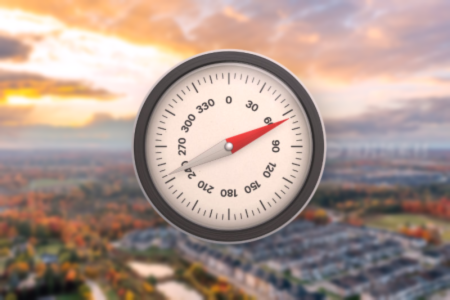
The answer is 65 °
